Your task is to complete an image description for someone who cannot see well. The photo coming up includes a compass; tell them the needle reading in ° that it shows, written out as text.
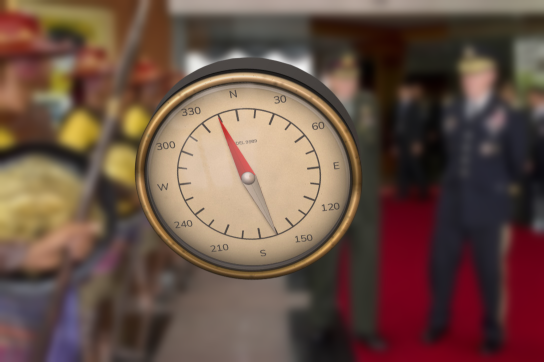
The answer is 345 °
